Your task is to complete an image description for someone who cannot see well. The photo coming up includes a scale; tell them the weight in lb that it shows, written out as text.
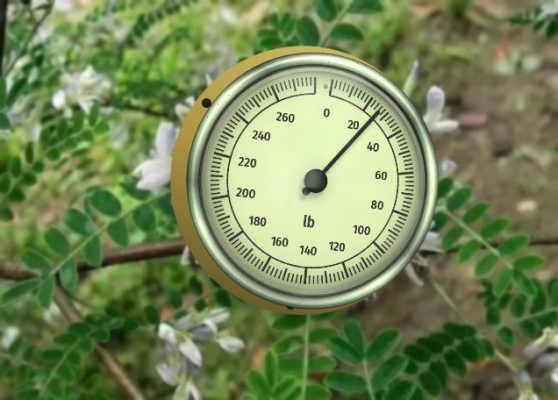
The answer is 26 lb
